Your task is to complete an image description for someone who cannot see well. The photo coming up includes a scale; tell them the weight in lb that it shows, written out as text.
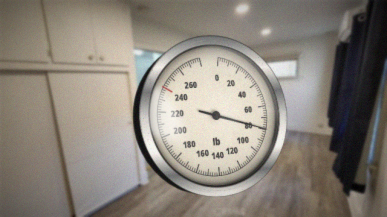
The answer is 80 lb
